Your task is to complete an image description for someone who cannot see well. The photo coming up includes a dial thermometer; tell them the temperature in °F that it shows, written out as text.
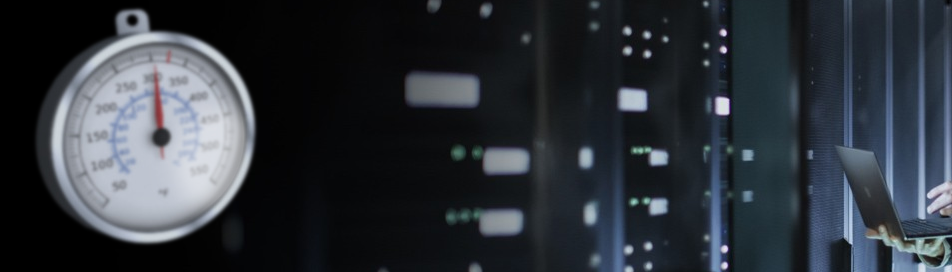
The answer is 300 °F
